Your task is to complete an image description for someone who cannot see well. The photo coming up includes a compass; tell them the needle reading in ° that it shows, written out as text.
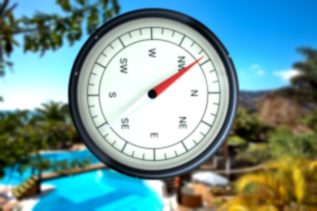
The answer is 325 °
